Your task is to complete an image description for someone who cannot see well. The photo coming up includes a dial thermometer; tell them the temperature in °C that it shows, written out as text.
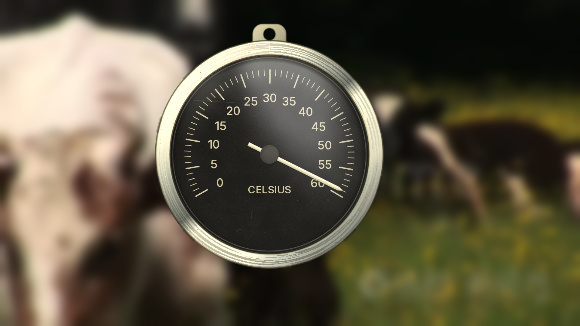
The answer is 59 °C
